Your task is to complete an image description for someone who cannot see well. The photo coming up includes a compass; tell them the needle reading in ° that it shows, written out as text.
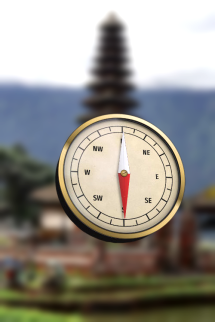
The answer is 180 °
